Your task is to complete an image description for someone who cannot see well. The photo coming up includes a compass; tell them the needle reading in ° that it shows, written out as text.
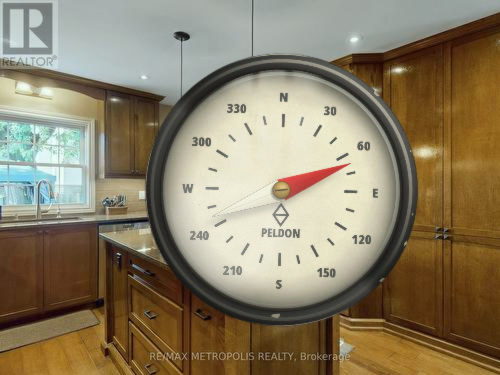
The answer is 67.5 °
